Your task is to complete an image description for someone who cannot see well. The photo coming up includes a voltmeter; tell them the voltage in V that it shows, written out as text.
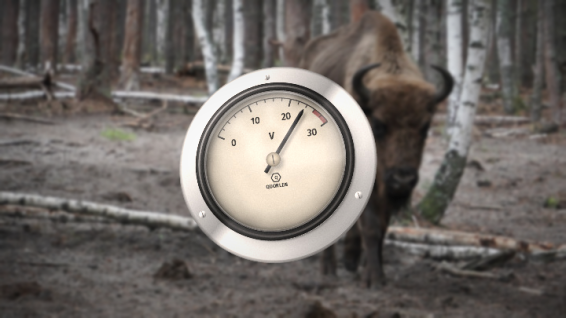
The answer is 24 V
